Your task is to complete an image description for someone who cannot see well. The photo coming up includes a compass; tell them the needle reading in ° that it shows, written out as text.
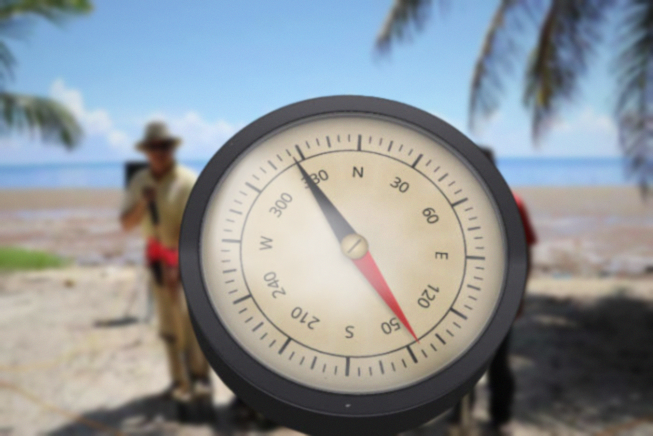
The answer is 145 °
